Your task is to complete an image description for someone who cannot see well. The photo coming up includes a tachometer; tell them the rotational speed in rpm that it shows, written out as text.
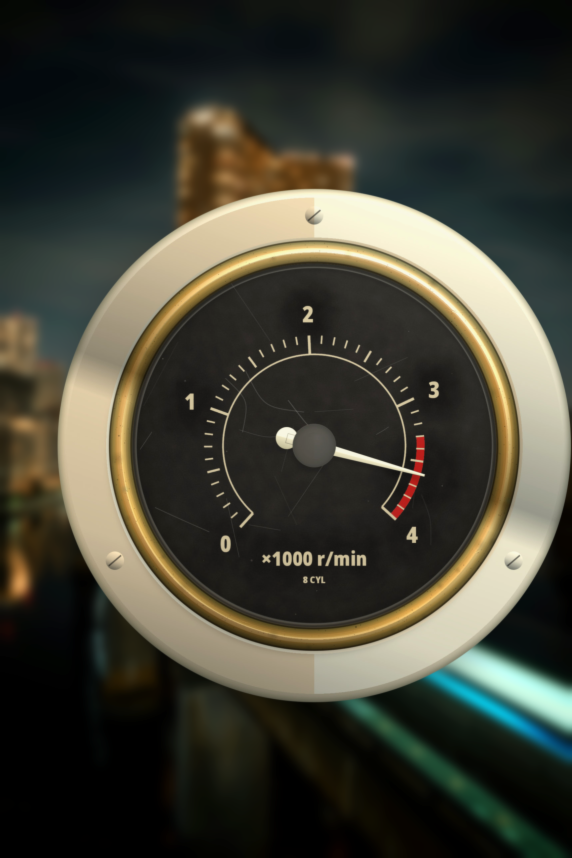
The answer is 3600 rpm
